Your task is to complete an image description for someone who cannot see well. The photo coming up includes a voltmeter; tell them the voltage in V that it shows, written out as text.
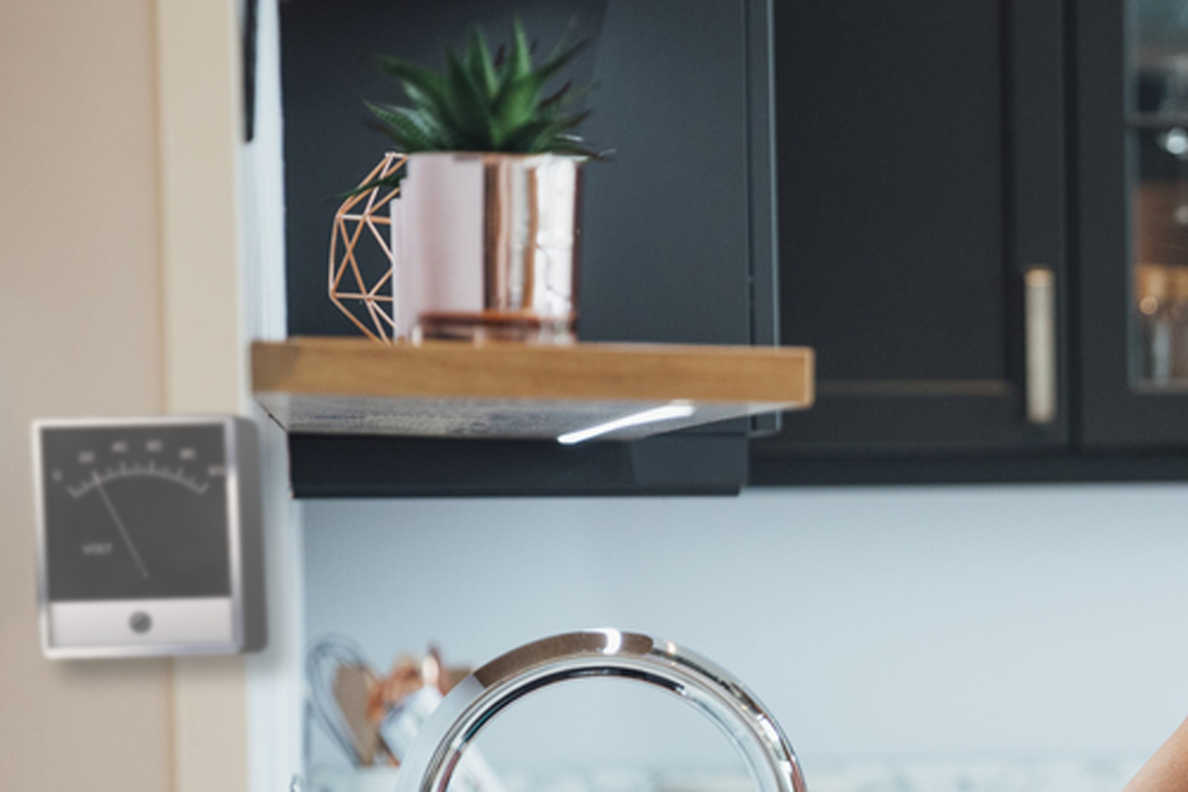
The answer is 20 V
